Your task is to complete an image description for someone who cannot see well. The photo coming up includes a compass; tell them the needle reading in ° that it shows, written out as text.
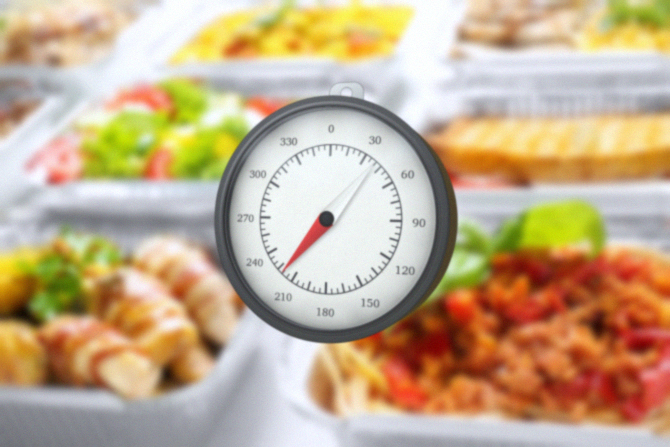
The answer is 220 °
